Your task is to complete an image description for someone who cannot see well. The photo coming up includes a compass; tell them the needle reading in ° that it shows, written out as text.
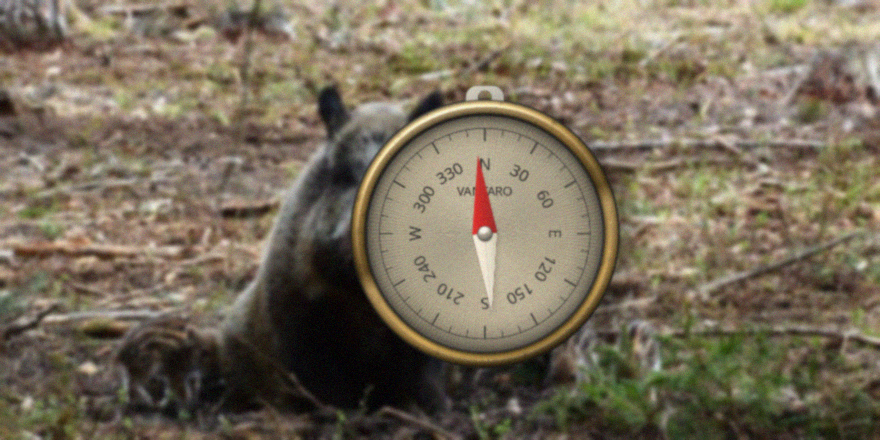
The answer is 355 °
